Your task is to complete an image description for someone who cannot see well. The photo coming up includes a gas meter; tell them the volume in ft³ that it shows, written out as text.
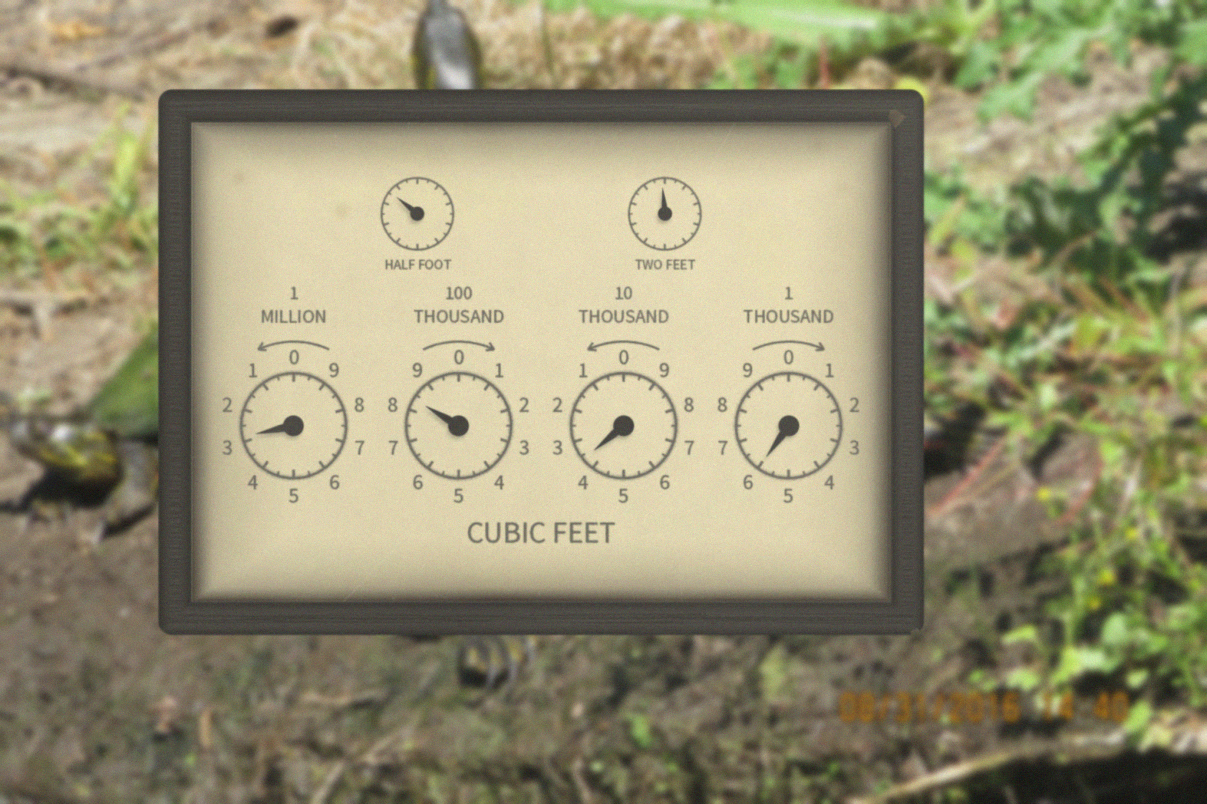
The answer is 283600 ft³
